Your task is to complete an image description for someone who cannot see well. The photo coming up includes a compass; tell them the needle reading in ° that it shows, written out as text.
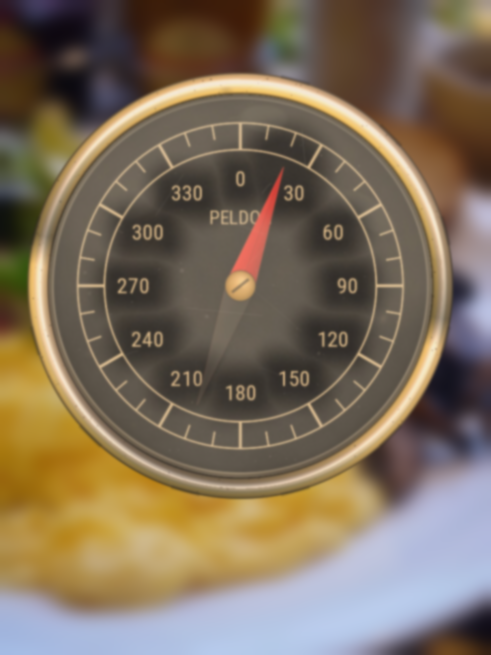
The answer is 20 °
